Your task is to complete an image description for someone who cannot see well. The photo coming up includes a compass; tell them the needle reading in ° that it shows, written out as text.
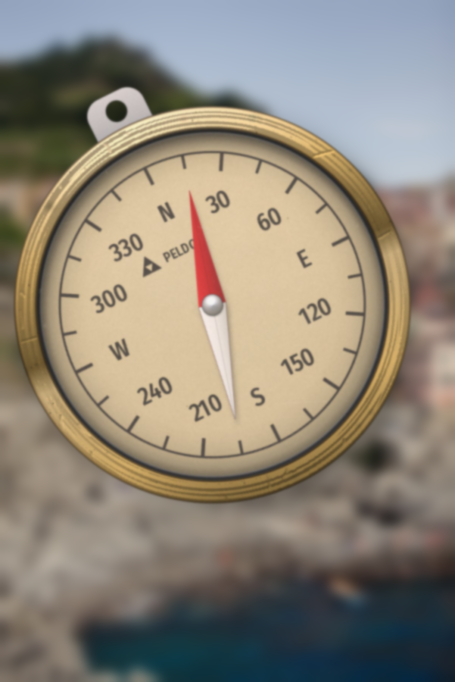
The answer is 15 °
